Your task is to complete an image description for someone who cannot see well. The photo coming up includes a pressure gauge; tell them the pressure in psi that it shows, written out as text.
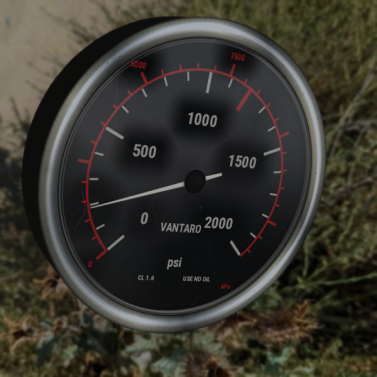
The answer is 200 psi
